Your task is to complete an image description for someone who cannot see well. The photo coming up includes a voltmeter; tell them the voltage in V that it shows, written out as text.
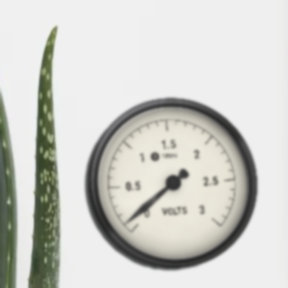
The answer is 0.1 V
